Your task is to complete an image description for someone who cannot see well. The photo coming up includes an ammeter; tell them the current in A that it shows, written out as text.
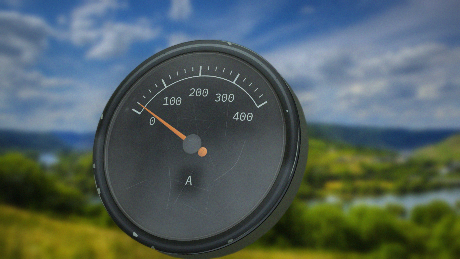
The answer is 20 A
